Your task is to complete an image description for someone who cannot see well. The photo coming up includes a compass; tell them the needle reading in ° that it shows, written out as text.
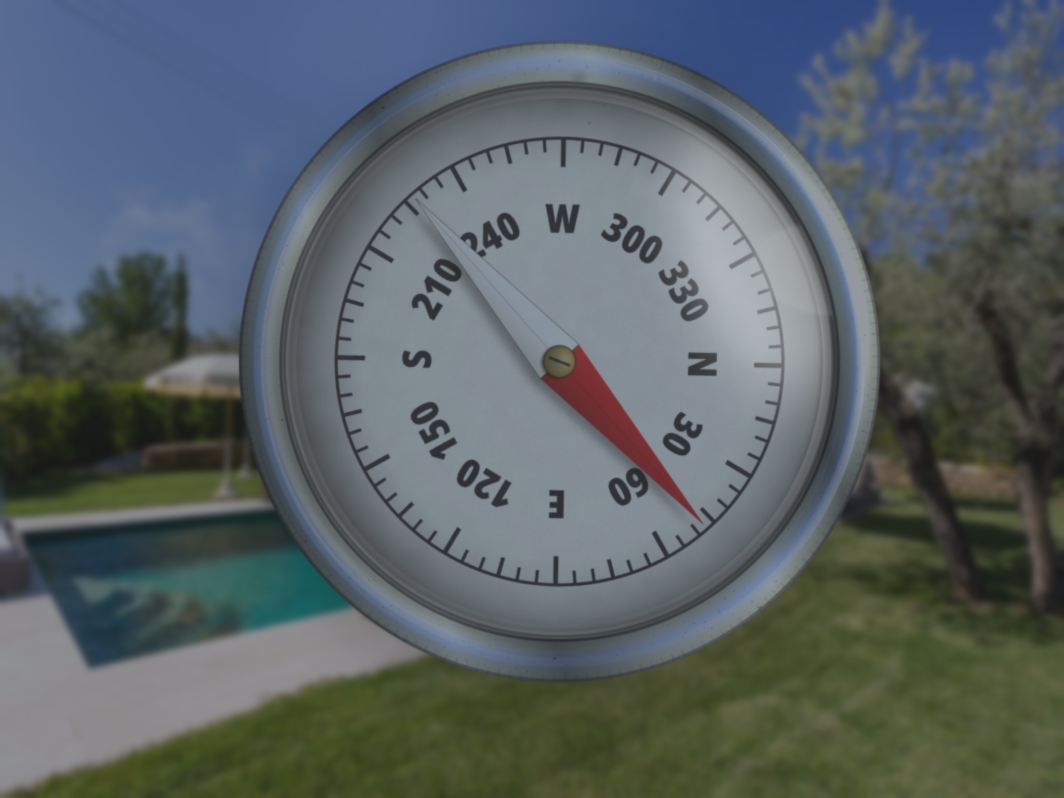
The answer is 47.5 °
